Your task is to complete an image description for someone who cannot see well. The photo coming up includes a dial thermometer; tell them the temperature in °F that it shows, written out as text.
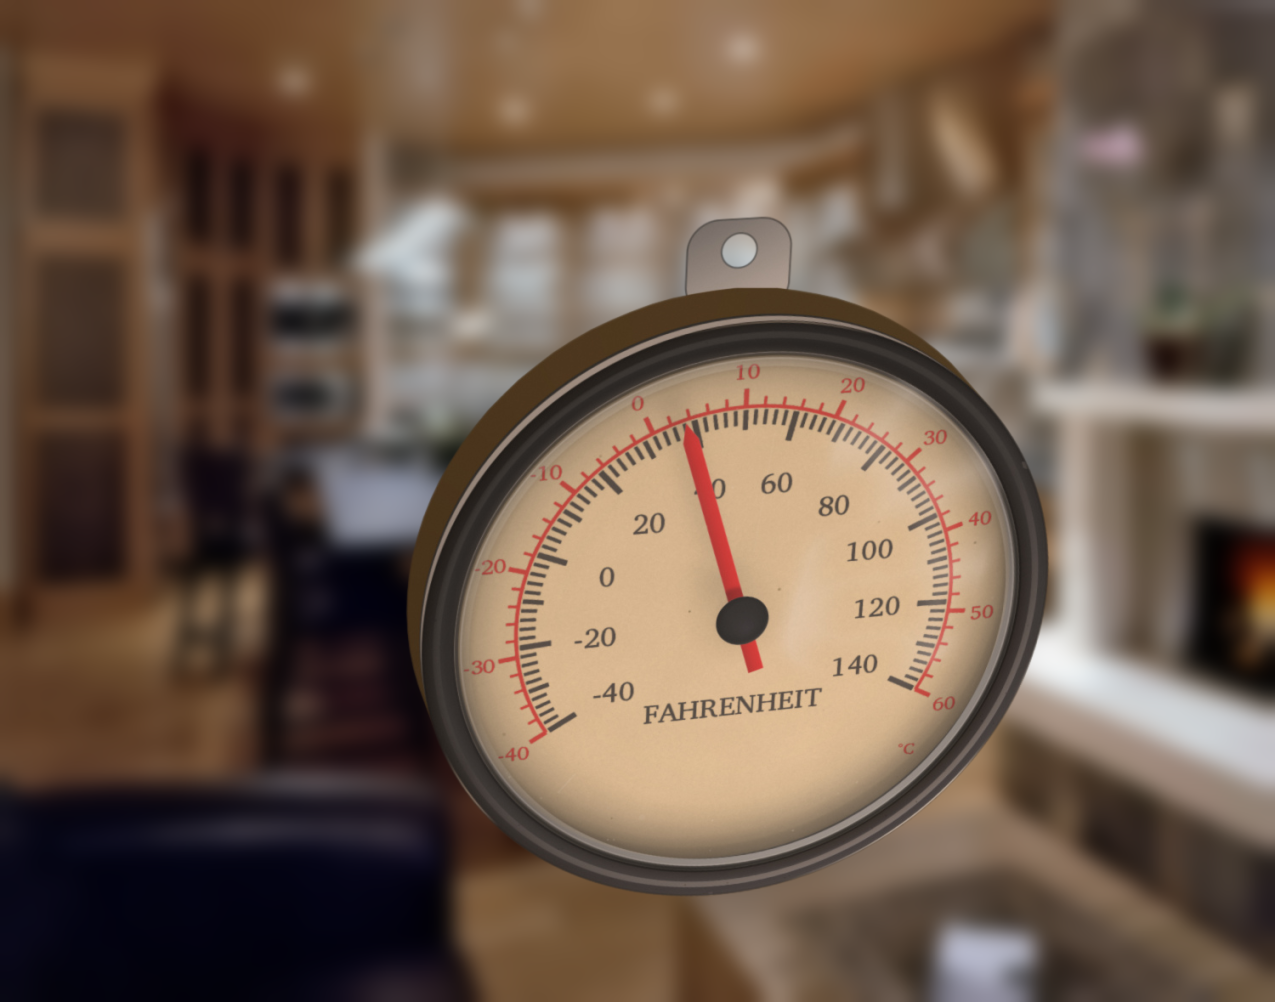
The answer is 38 °F
